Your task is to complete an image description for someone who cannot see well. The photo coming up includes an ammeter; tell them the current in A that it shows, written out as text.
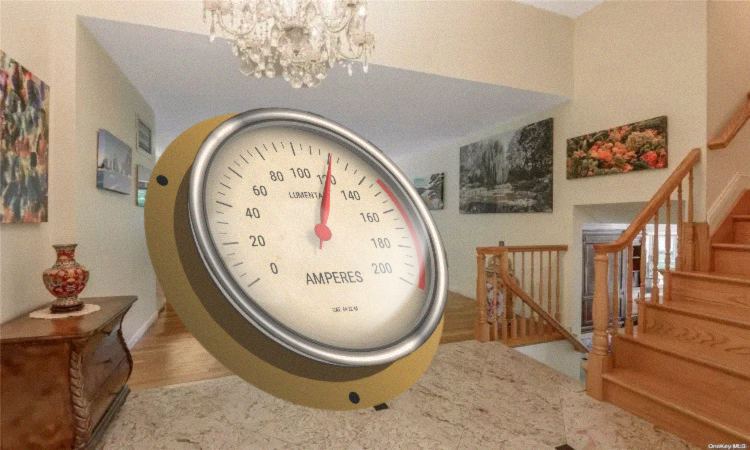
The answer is 120 A
